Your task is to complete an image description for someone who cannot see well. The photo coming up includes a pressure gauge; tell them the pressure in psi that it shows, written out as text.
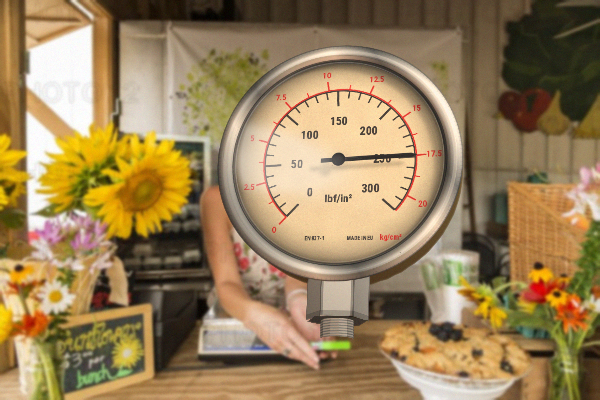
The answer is 250 psi
